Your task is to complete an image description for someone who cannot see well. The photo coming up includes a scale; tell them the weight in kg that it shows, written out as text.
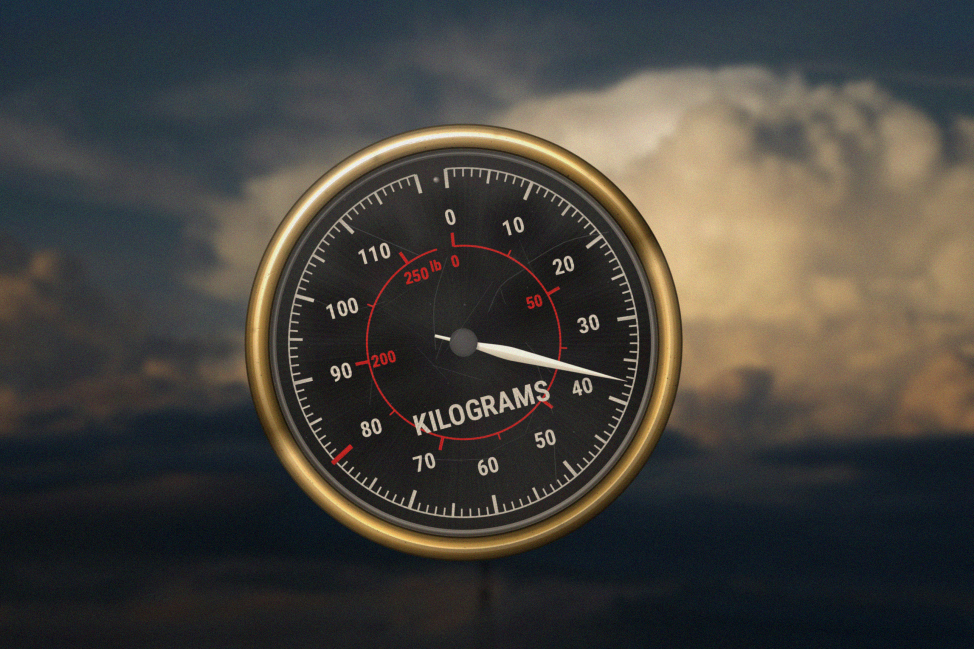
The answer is 37.5 kg
